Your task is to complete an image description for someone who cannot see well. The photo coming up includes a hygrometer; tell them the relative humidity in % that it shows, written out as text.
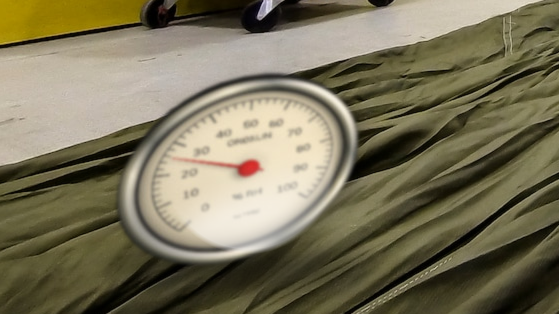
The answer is 26 %
